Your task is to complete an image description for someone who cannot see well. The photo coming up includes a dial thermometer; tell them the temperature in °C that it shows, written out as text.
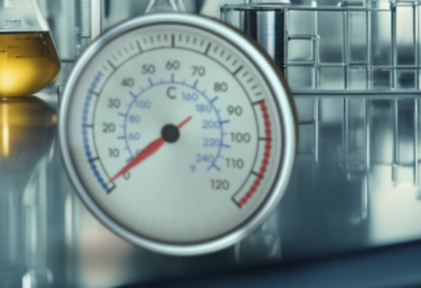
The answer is 2 °C
